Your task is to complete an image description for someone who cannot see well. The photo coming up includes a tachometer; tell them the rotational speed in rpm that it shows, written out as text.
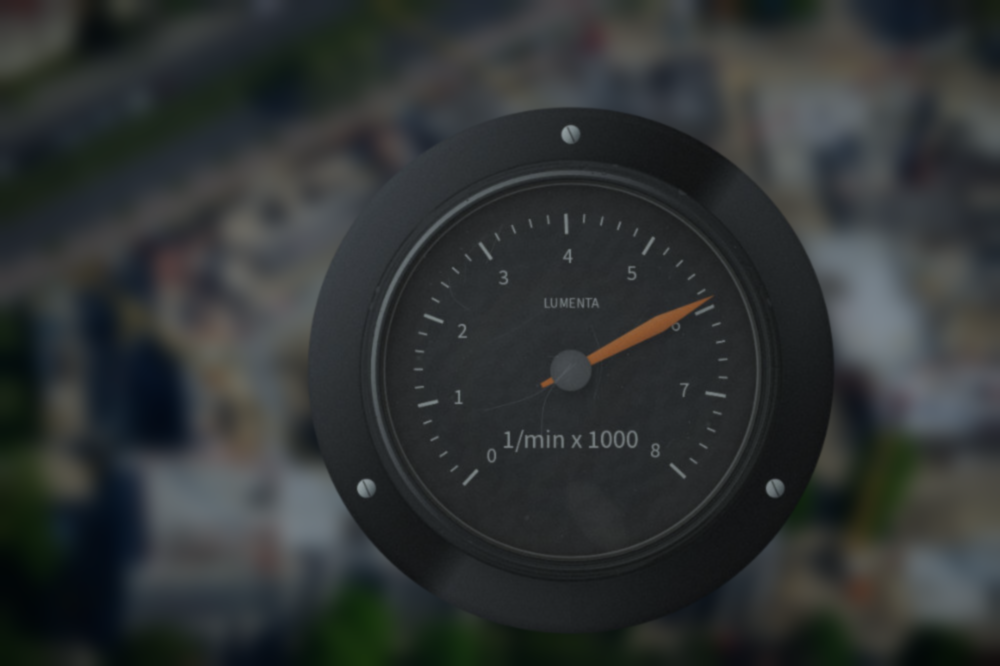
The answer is 5900 rpm
